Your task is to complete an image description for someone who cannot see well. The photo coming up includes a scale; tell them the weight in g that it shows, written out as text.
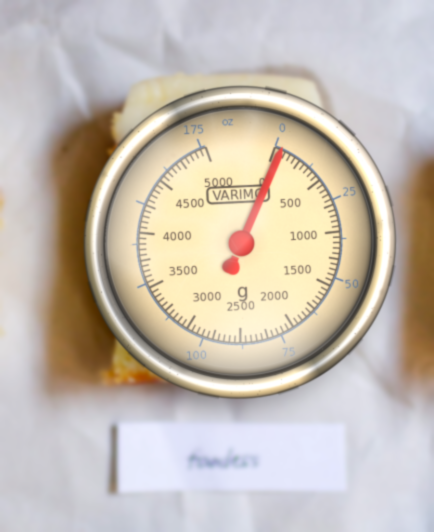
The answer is 50 g
